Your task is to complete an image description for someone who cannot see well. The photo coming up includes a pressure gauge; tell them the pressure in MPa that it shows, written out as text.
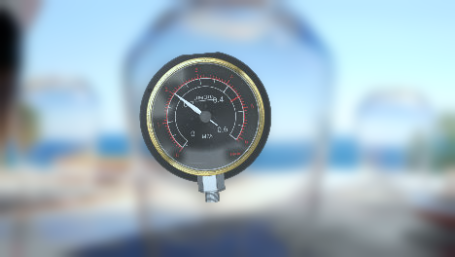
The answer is 0.2 MPa
